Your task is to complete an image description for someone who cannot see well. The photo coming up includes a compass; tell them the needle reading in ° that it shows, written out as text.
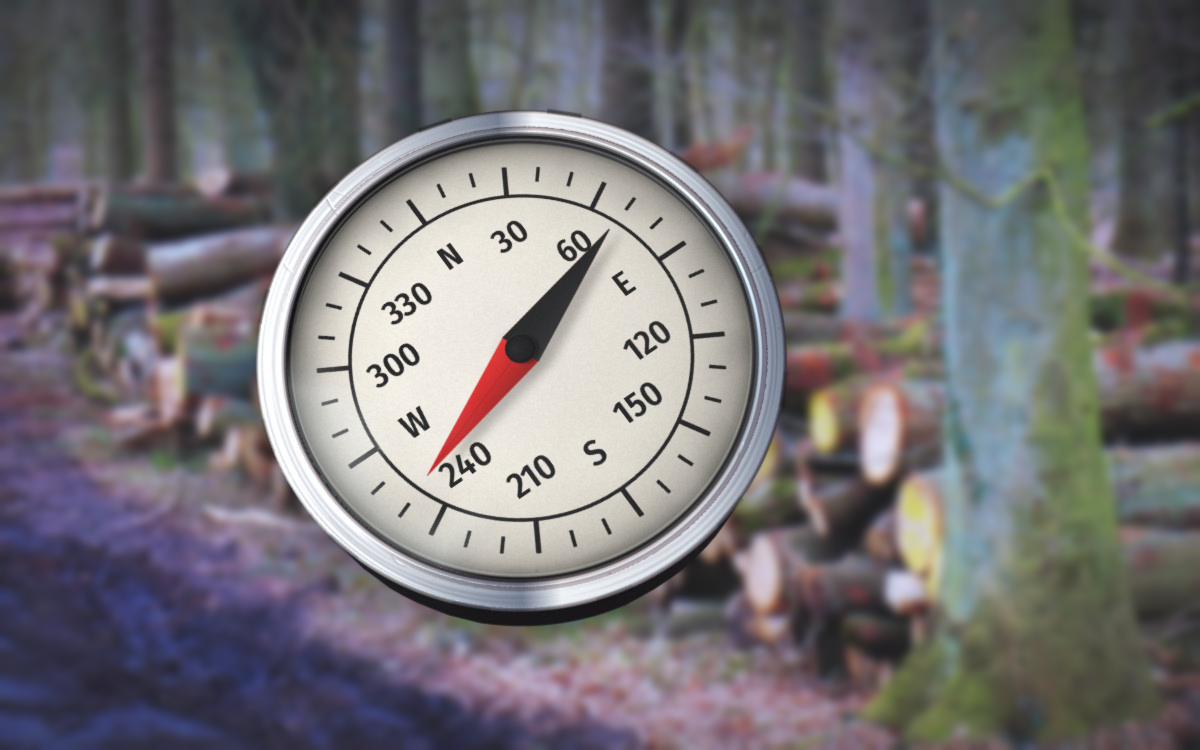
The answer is 250 °
